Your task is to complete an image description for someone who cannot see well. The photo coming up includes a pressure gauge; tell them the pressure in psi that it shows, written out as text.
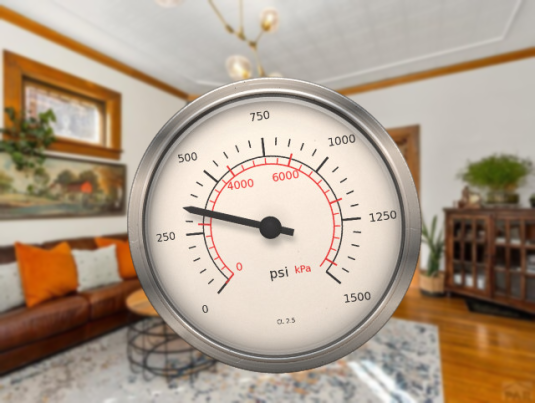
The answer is 350 psi
